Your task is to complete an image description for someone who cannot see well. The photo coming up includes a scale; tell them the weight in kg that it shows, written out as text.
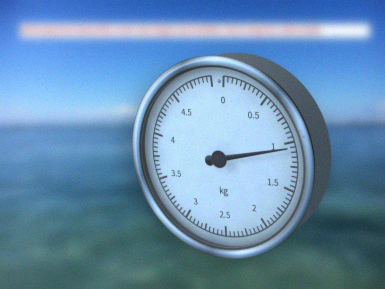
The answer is 1.05 kg
